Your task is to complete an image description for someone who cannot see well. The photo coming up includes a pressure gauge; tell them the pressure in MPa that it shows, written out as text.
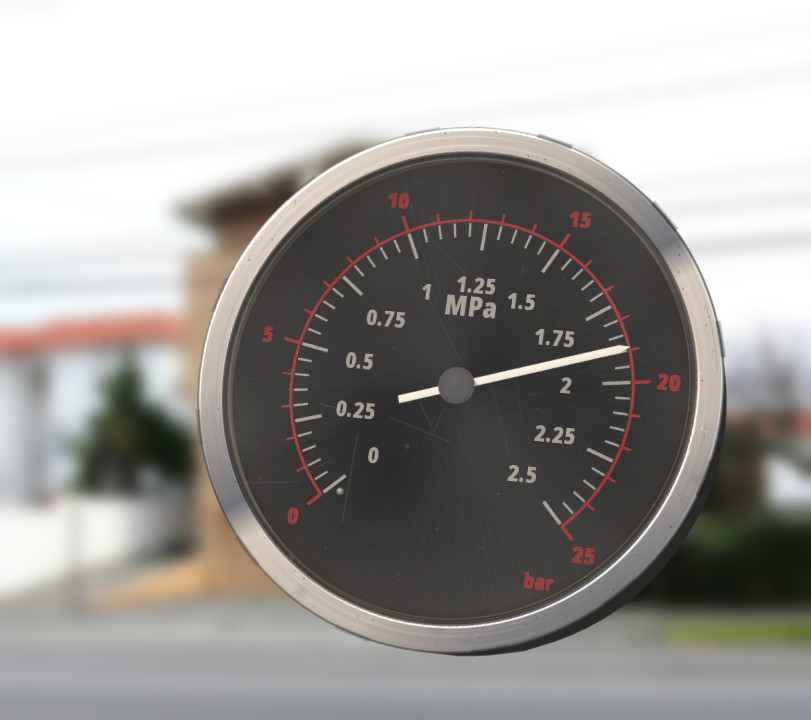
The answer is 1.9 MPa
